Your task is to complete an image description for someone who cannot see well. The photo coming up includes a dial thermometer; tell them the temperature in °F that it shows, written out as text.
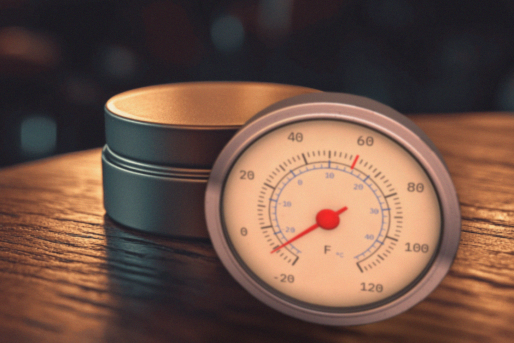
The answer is -10 °F
